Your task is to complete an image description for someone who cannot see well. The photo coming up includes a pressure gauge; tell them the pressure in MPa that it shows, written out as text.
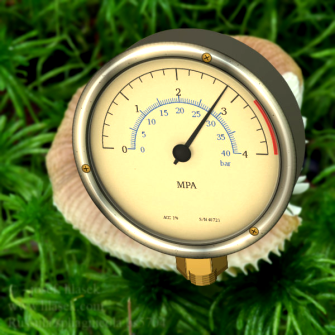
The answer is 2.8 MPa
